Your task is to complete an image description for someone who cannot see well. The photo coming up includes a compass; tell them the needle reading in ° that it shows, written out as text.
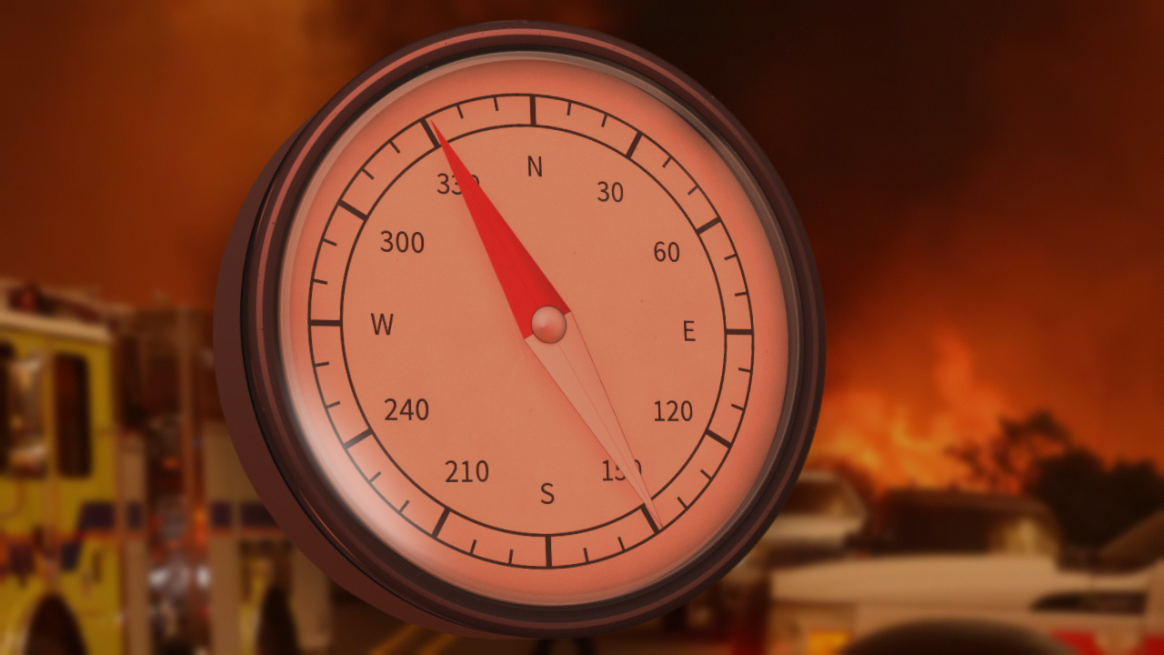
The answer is 330 °
